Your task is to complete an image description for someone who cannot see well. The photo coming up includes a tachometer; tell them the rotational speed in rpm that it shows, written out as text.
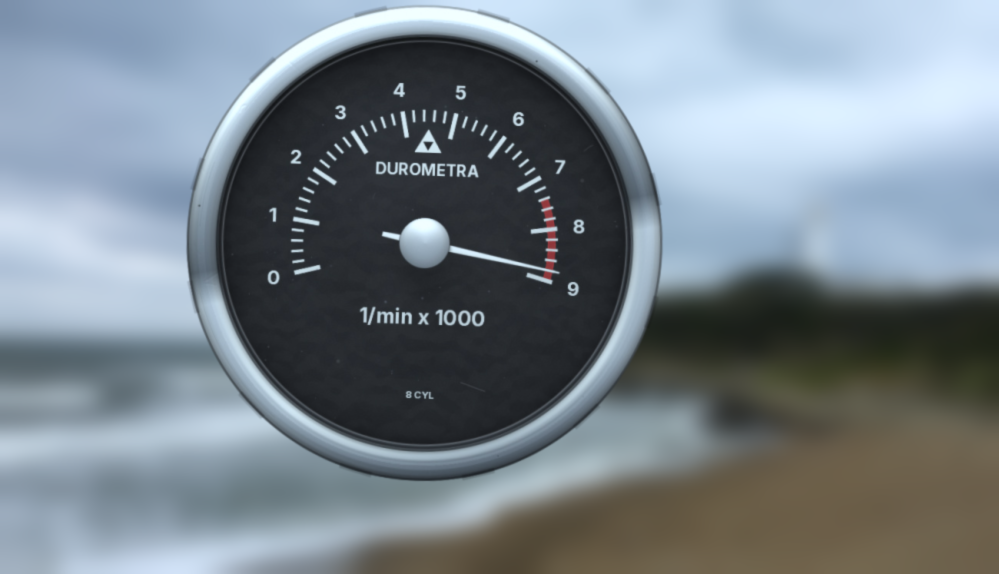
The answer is 8800 rpm
